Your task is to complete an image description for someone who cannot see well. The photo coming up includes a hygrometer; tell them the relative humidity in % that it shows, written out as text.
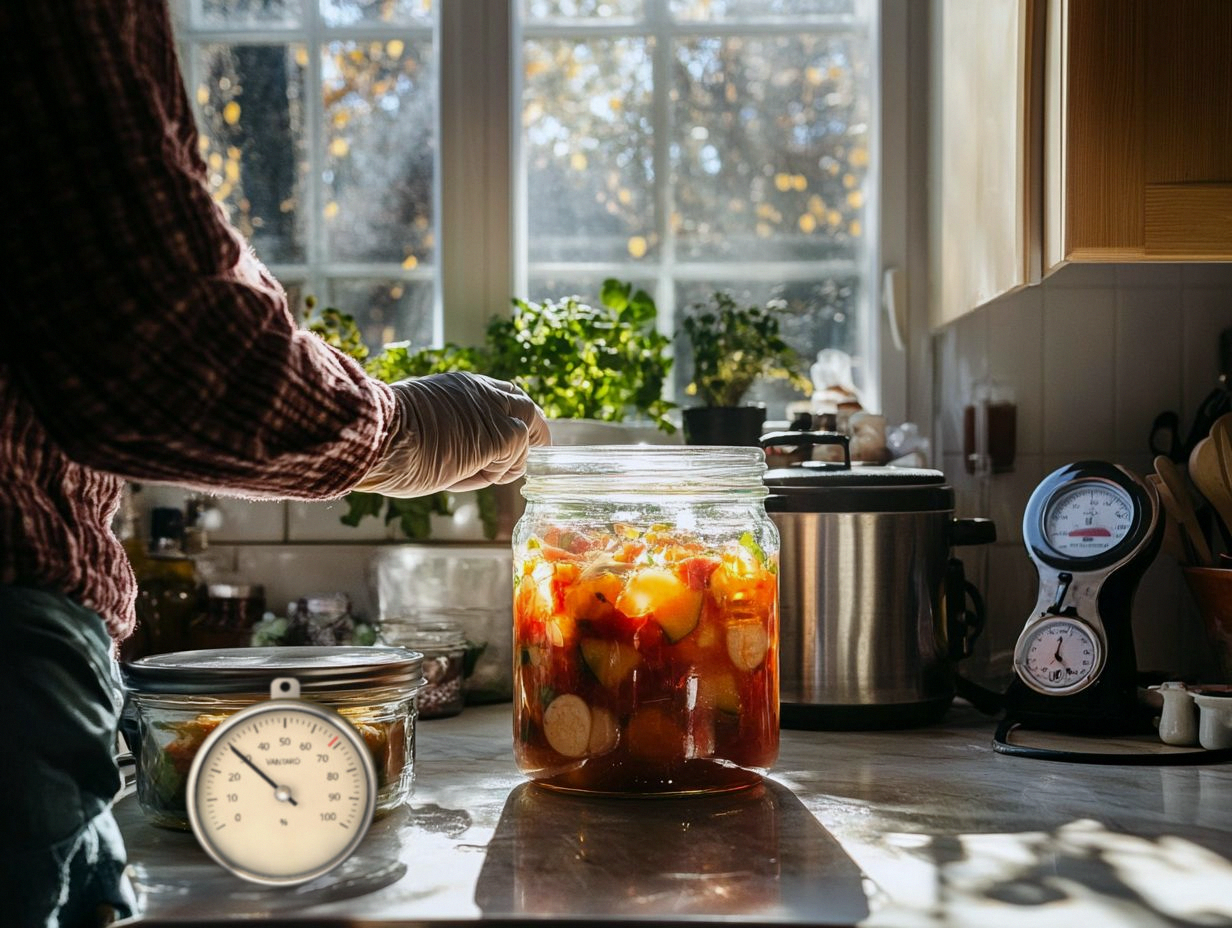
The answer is 30 %
